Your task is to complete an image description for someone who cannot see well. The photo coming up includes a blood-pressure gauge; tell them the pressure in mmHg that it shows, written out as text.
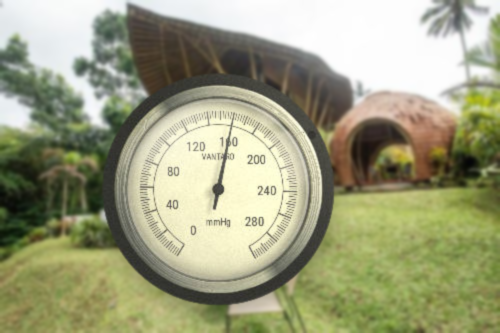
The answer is 160 mmHg
